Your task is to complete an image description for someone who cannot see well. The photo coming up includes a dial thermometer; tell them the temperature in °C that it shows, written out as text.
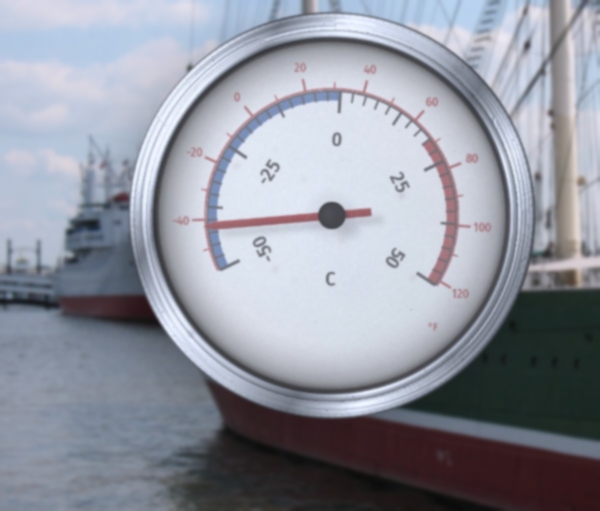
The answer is -41.25 °C
